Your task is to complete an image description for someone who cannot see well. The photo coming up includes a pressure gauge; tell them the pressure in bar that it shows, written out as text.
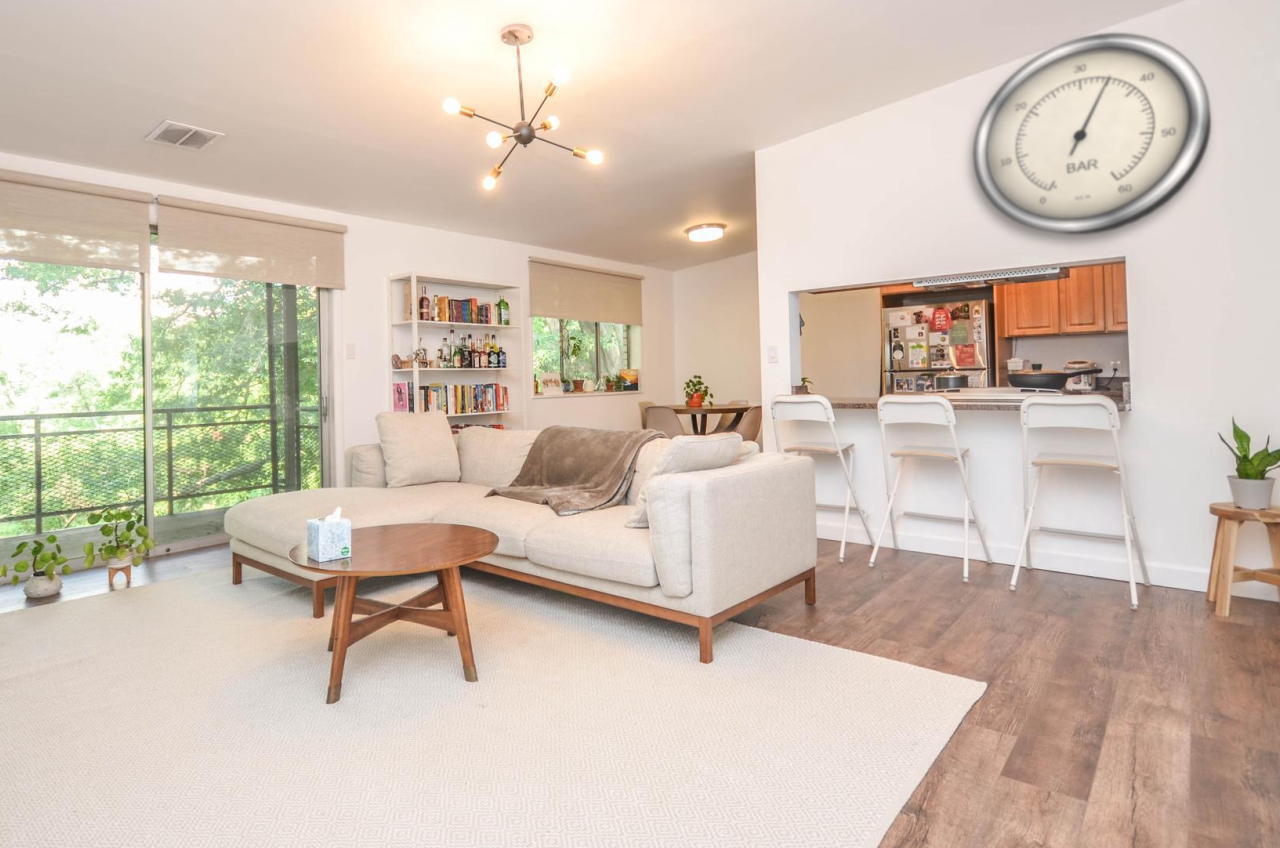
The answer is 35 bar
